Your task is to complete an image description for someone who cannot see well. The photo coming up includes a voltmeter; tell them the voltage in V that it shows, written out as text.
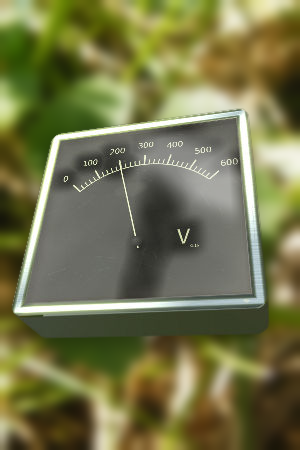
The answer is 200 V
